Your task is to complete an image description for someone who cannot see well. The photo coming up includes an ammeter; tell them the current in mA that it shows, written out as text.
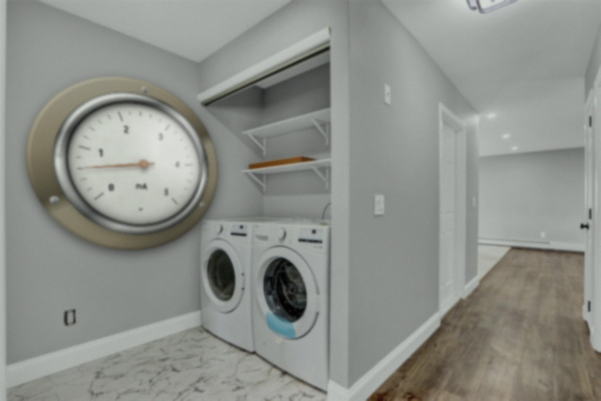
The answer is 0.6 mA
